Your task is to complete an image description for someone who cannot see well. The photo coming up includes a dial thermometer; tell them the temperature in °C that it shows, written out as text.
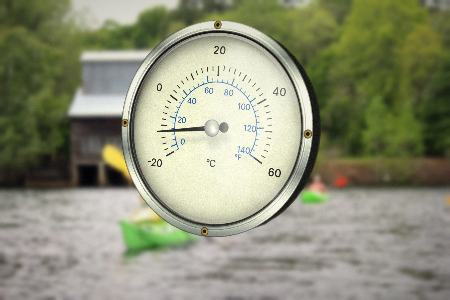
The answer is -12 °C
